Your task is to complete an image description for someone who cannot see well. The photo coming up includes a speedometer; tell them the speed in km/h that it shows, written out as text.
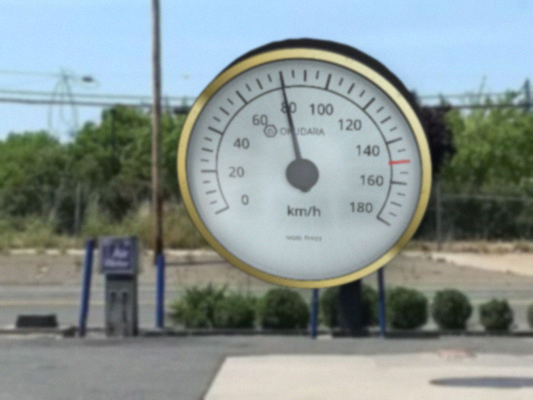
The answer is 80 km/h
